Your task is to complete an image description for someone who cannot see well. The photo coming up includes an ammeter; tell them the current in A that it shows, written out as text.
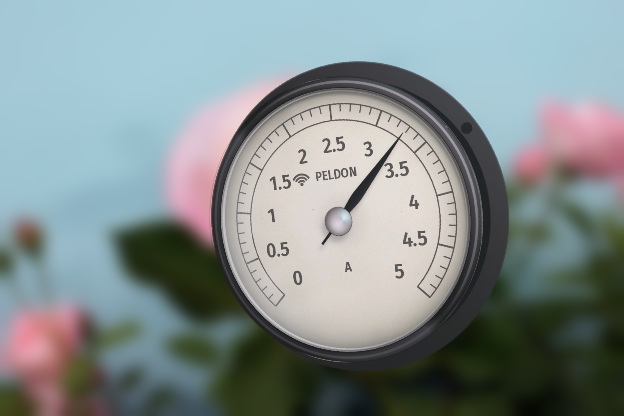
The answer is 3.3 A
